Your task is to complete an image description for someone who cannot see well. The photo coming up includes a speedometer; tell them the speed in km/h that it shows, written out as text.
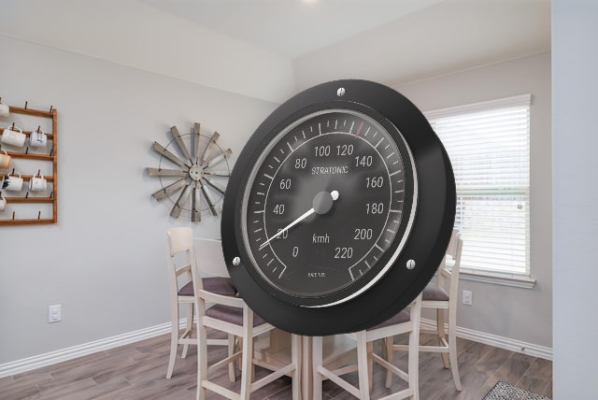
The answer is 20 km/h
